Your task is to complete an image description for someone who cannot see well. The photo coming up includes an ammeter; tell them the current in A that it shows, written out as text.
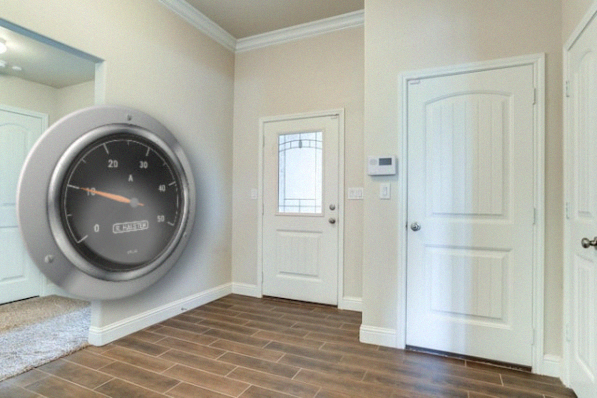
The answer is 10 A
